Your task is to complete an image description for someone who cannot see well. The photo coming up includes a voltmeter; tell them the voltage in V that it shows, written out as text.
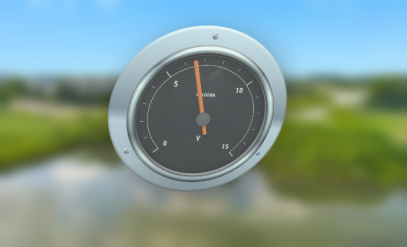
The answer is 6.5 V
